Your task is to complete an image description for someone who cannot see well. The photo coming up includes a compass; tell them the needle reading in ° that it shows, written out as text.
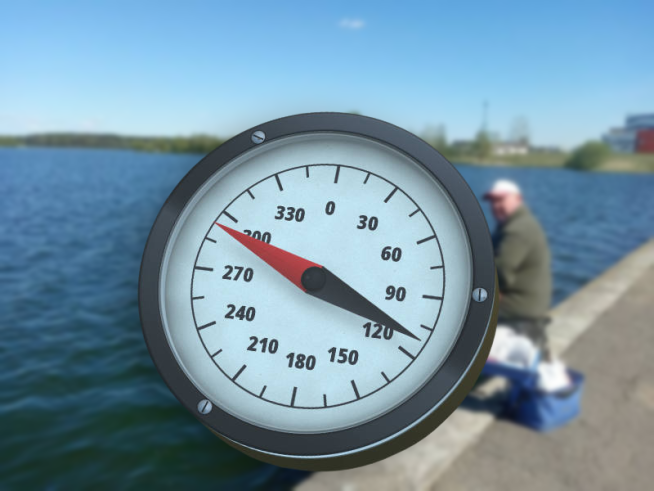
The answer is 292.5 °
